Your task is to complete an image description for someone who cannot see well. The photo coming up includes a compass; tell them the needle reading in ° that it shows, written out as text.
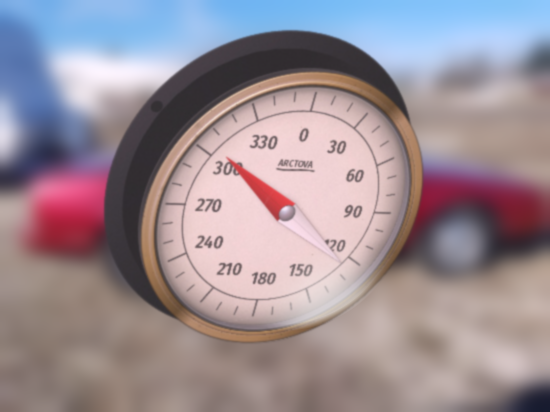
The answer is 305 °
